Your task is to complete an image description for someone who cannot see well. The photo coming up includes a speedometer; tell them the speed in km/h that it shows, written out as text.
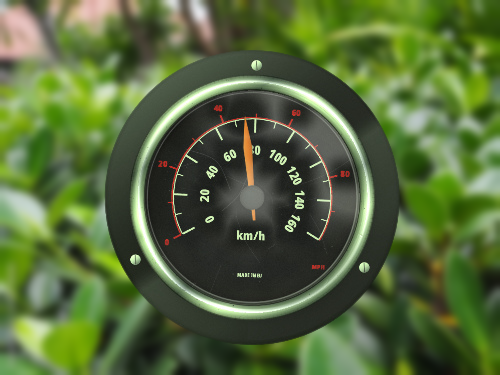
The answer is 75 km/h
